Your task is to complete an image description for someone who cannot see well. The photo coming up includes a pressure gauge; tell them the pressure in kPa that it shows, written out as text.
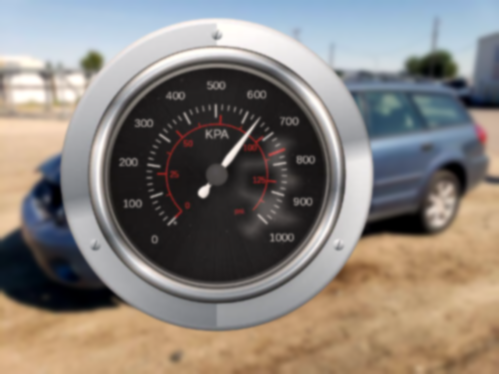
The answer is 640 kPa
